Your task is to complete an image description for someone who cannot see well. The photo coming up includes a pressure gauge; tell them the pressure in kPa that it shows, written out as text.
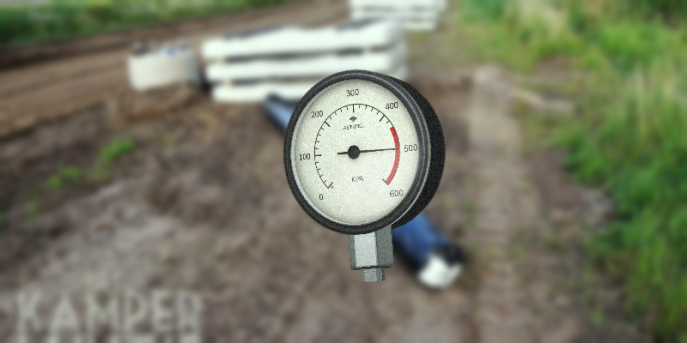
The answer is 500 kPa
